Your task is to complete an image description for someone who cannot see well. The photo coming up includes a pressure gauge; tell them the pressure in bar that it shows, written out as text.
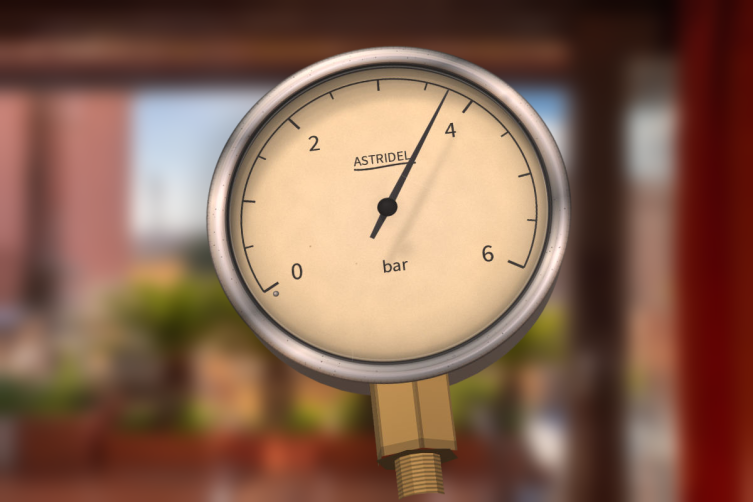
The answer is 3.75 bar
